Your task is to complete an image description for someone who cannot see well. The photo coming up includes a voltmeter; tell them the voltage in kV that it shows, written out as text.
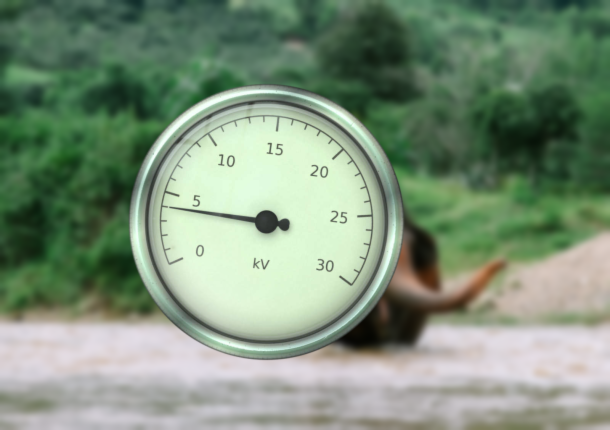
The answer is 4 kV
